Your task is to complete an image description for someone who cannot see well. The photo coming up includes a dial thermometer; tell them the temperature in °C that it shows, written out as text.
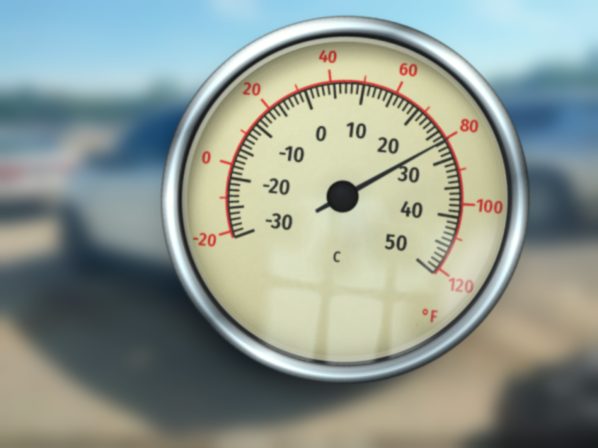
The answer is 27 °C
